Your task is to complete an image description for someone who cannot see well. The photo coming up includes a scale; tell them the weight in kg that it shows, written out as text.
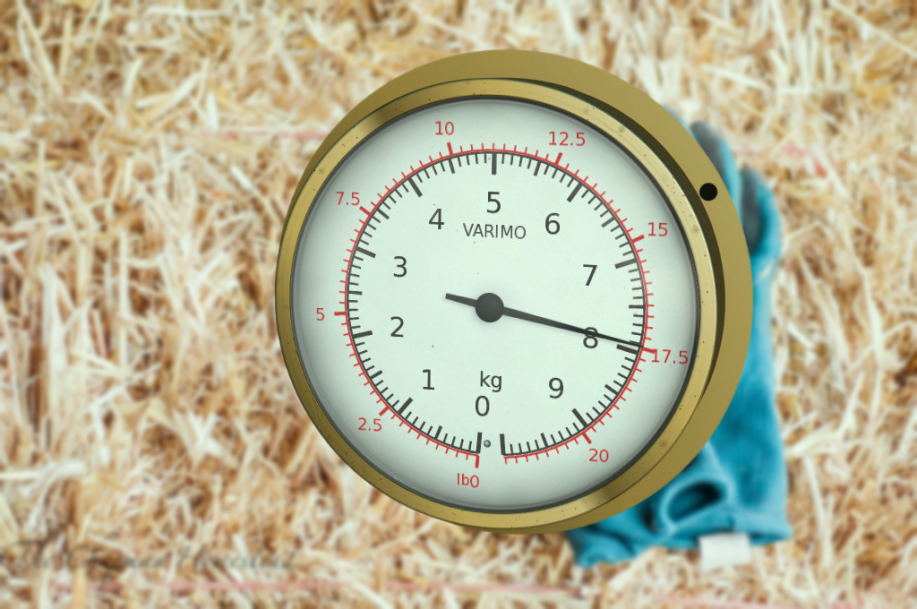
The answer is 7.9 kg
